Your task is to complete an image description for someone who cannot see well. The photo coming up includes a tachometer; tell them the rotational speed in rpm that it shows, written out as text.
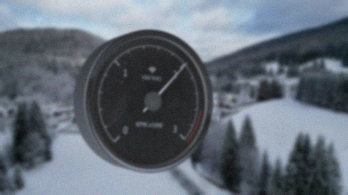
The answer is 2000 rpm
